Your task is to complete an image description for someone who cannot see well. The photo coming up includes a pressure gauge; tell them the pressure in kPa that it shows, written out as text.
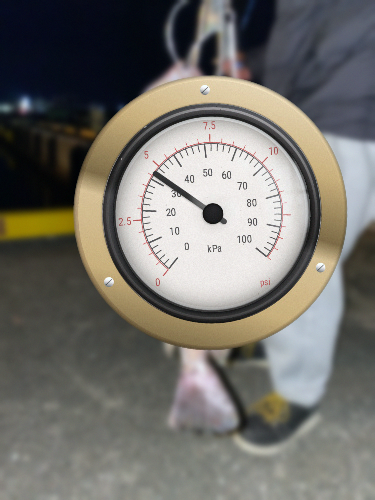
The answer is 32 kPa
